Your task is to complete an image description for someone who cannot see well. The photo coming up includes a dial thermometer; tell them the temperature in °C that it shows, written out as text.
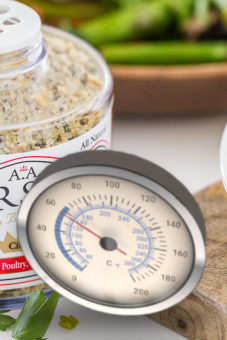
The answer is 60 °C
